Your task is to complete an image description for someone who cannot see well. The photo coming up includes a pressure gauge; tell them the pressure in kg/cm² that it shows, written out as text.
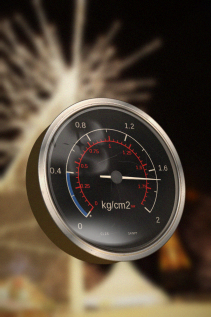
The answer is 1.7 kg/cm²
